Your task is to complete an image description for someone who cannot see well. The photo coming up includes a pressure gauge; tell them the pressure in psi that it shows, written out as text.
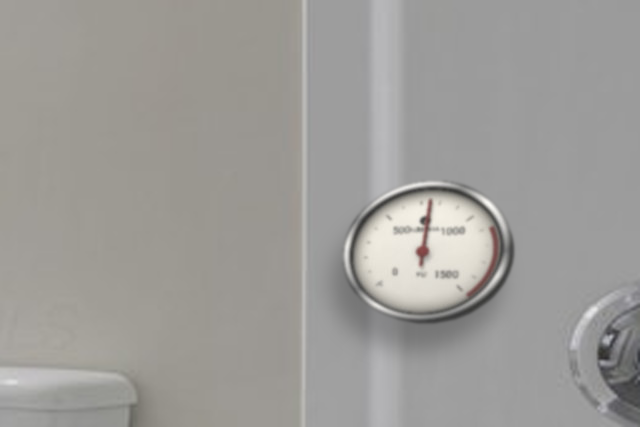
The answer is 750 psi
